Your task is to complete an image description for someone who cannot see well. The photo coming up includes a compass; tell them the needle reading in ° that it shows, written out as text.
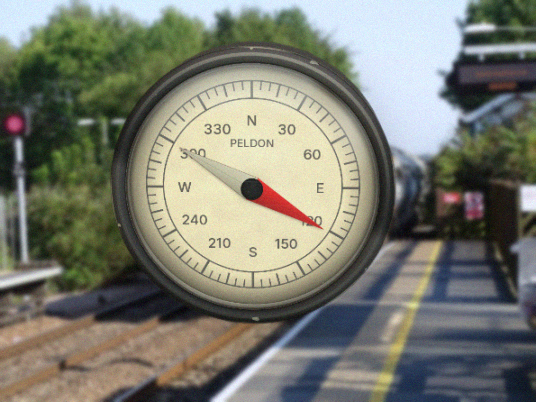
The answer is 120 °
